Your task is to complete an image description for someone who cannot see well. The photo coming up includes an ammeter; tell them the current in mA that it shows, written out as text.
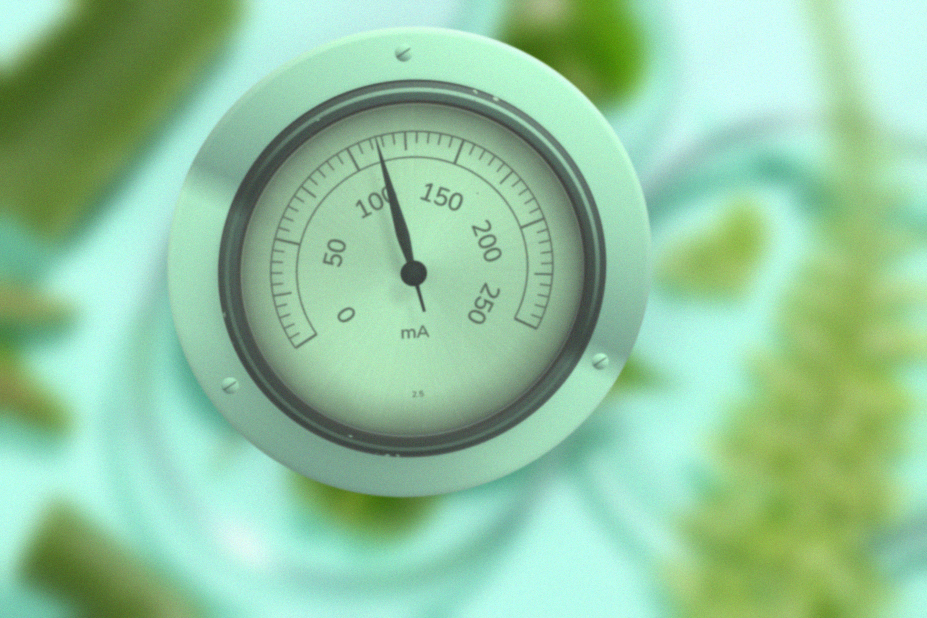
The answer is 112.5 mA
